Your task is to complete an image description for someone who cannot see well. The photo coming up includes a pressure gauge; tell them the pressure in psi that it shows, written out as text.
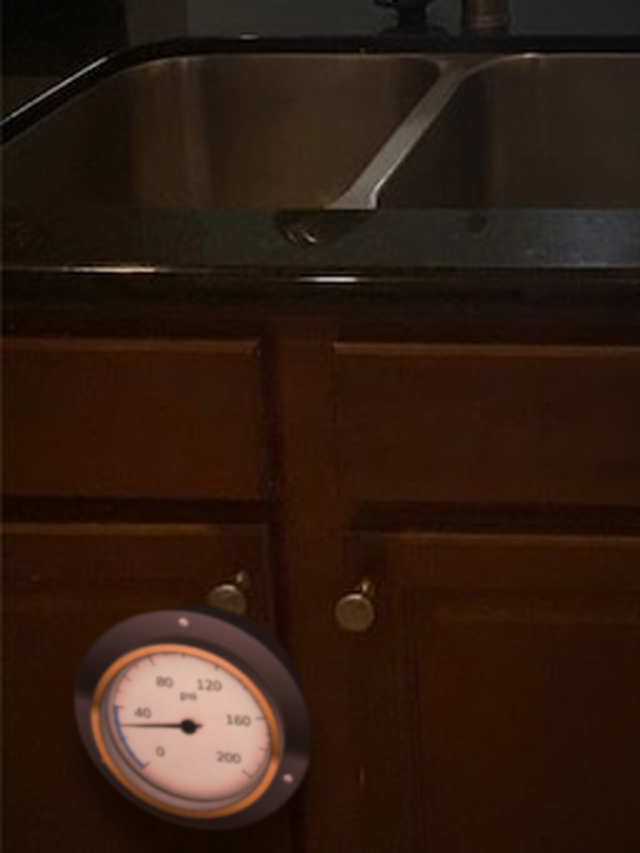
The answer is 30 psi
